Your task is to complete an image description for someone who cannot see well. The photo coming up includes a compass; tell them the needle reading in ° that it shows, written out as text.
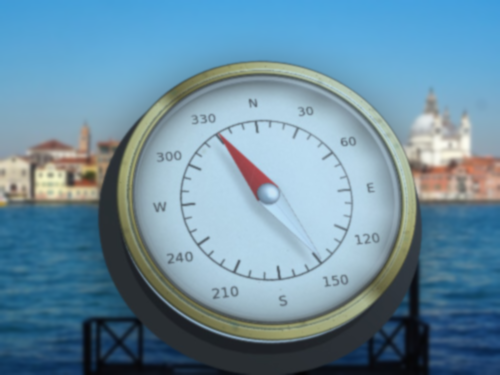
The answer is 330 °
